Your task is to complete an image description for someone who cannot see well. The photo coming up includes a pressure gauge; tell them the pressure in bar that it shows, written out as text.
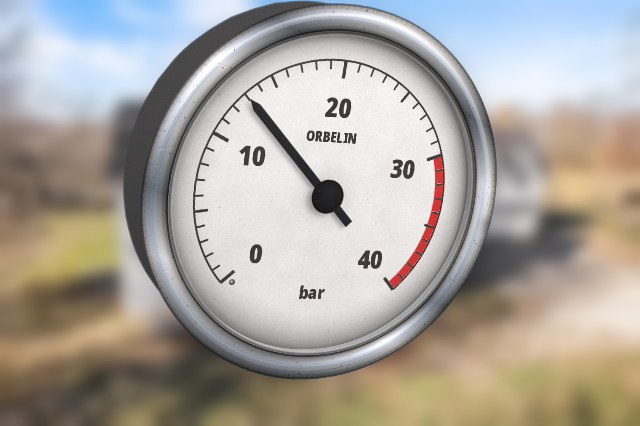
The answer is 13 bar
